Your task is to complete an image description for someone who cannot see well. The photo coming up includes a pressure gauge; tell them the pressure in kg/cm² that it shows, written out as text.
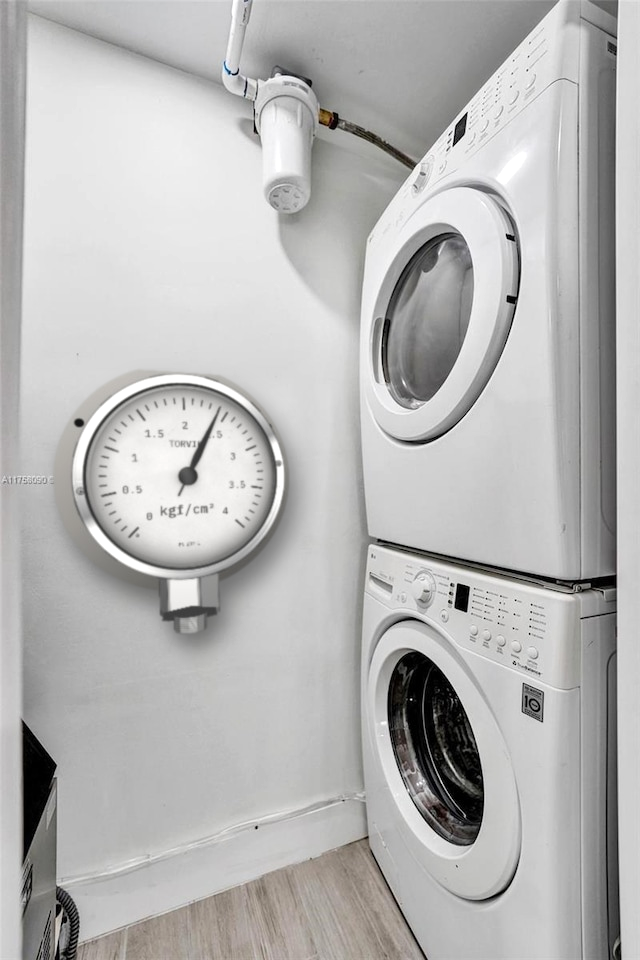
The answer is 2.4 kg/cm²
